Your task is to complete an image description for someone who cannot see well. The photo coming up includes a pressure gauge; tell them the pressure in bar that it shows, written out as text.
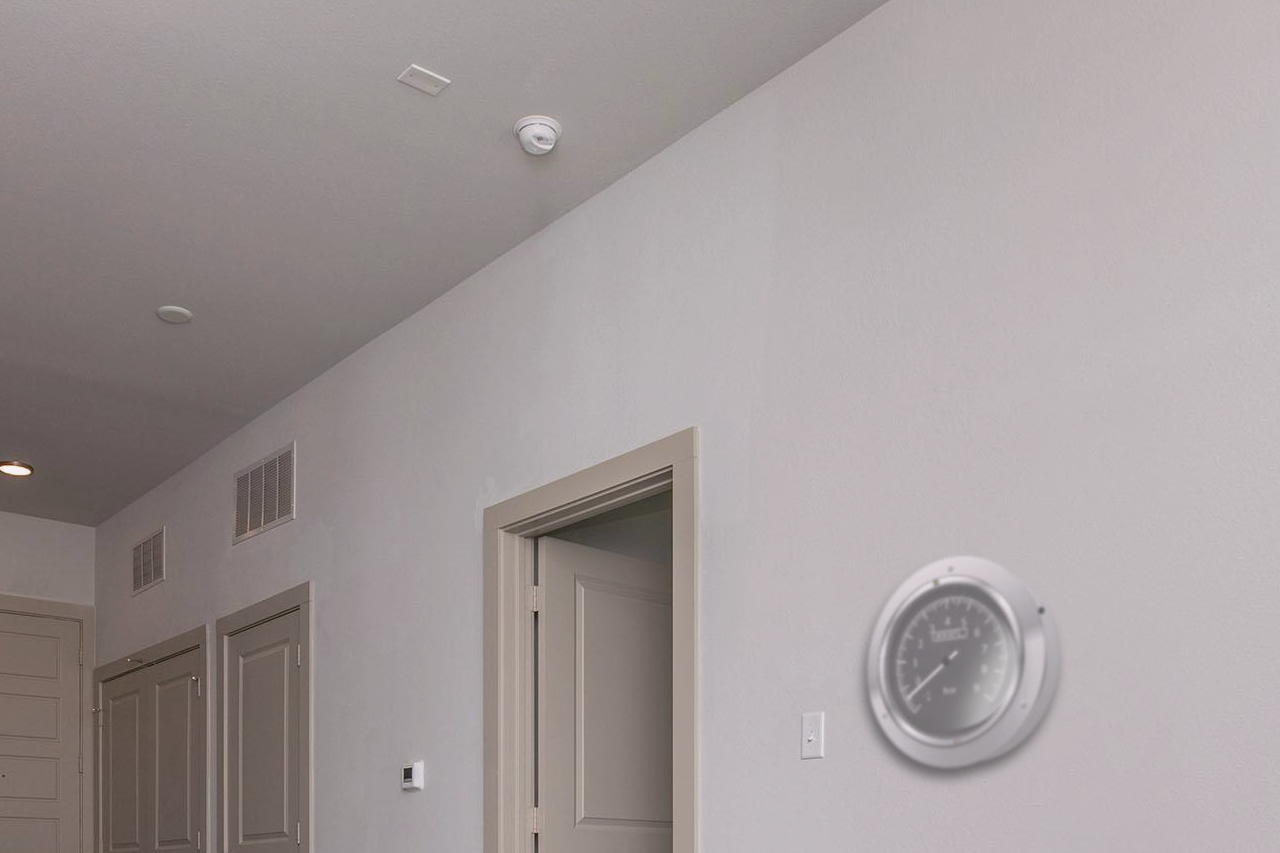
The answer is -0.5 bar
